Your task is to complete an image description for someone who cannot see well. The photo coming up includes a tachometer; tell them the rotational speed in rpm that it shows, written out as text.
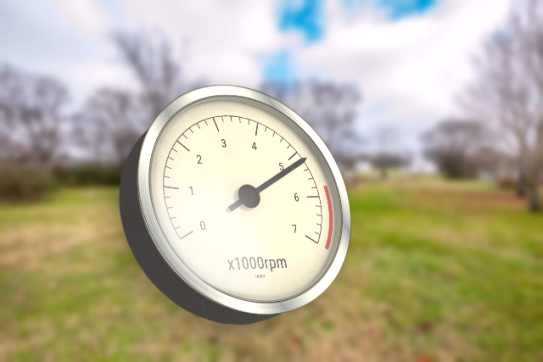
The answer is 5200 rpm
